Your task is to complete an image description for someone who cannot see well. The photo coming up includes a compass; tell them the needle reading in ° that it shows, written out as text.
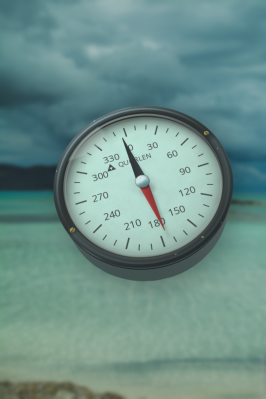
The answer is 175 °
